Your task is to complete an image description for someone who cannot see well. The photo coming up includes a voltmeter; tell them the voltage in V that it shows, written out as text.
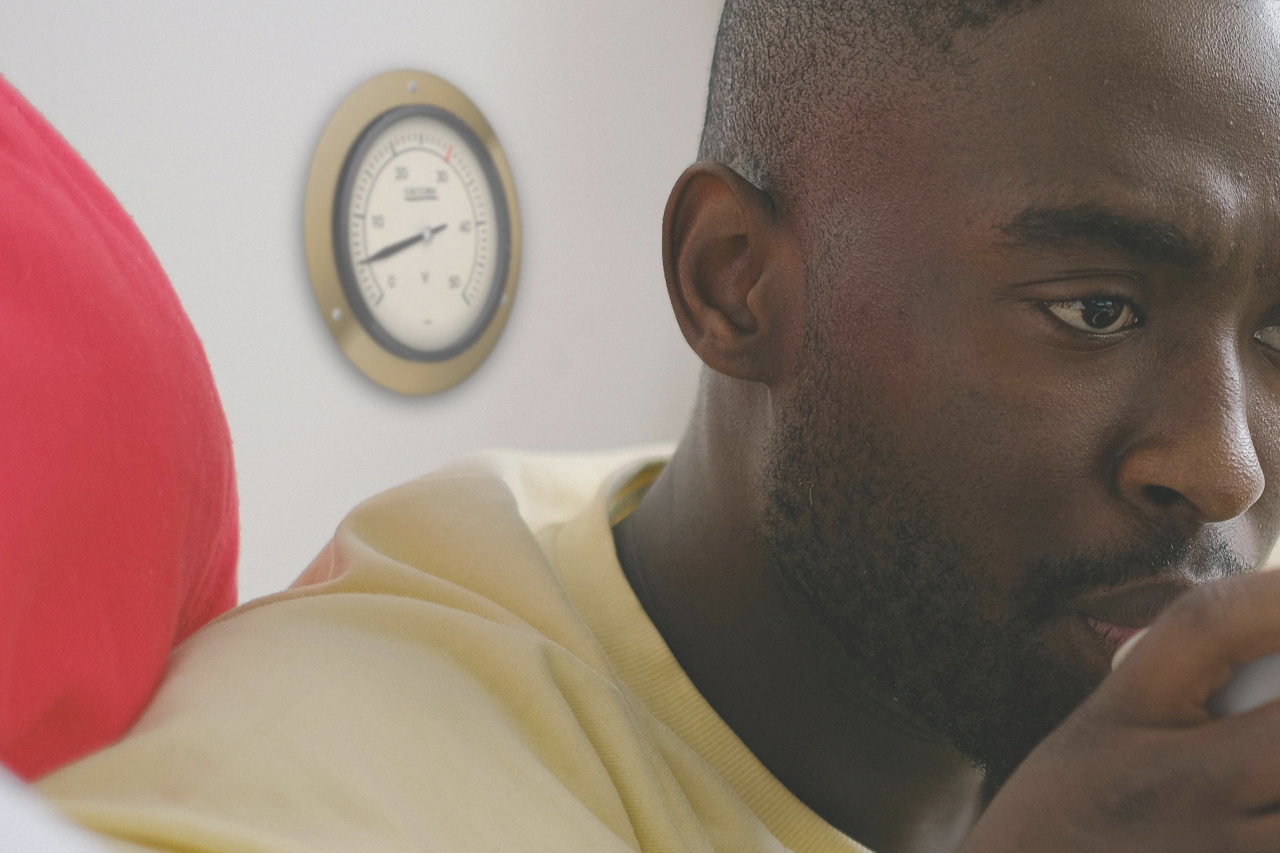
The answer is 5 V
